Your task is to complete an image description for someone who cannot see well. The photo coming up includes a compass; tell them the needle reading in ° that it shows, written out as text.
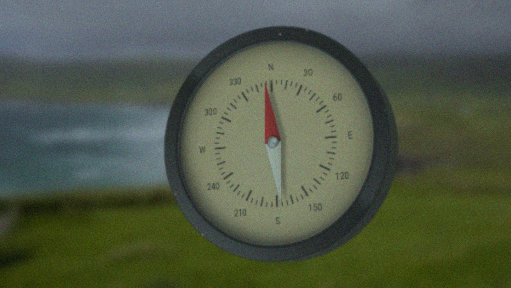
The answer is 355 °
